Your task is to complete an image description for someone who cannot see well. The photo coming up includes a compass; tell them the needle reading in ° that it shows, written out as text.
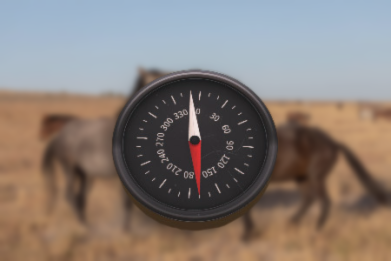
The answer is 170 °
